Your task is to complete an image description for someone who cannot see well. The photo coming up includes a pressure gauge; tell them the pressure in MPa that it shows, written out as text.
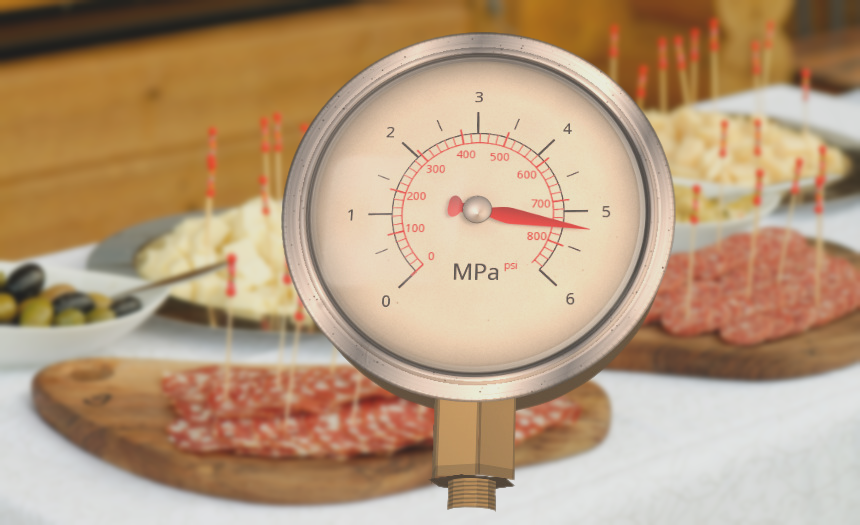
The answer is 5.25 MPa
